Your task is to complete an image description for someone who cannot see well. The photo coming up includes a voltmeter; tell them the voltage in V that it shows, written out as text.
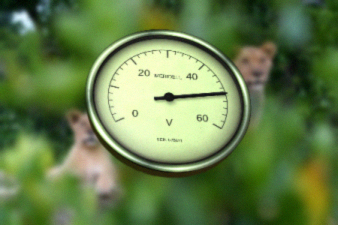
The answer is 50 V
